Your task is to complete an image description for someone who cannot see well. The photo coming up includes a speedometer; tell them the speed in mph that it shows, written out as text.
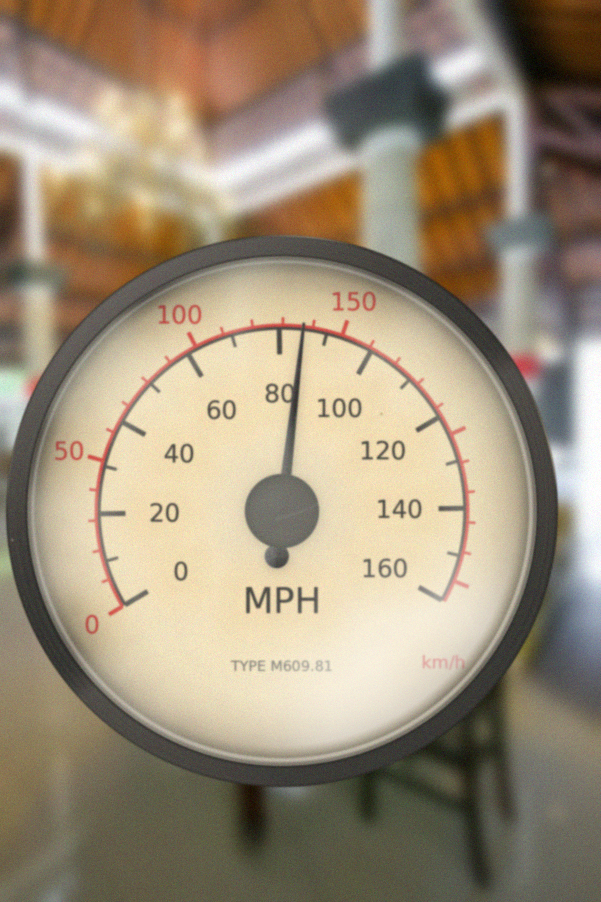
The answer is 85 mph
